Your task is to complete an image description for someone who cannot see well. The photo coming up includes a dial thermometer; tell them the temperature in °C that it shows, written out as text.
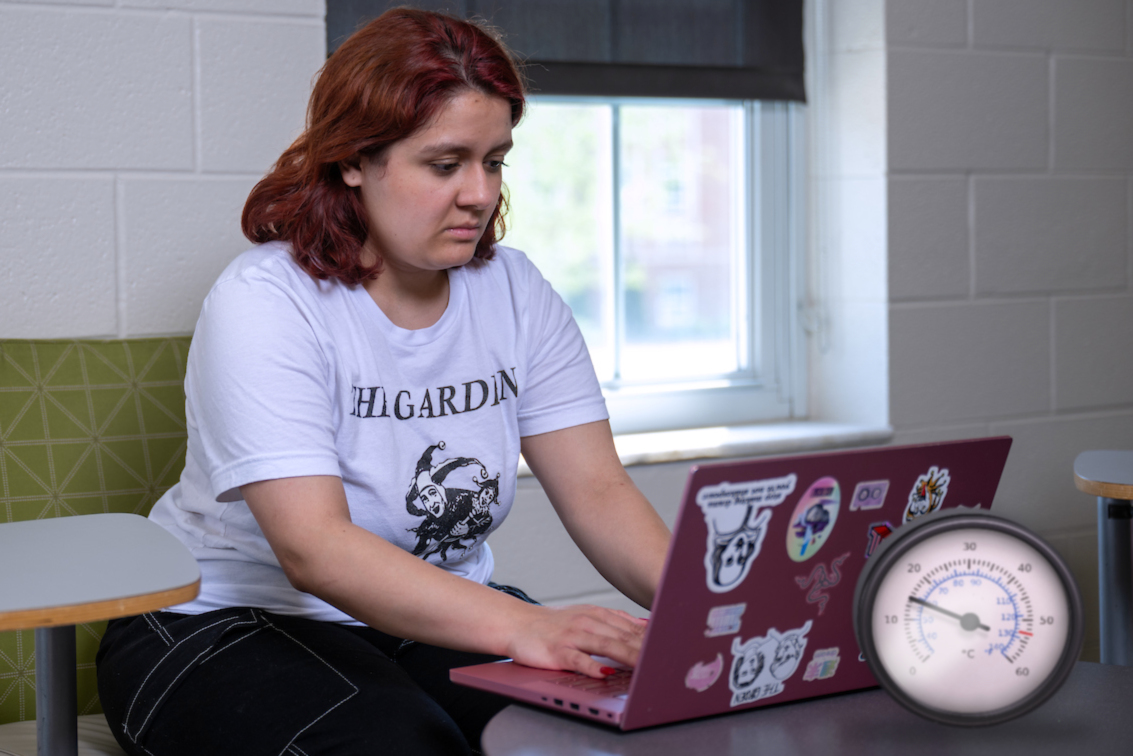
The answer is 15 °C
